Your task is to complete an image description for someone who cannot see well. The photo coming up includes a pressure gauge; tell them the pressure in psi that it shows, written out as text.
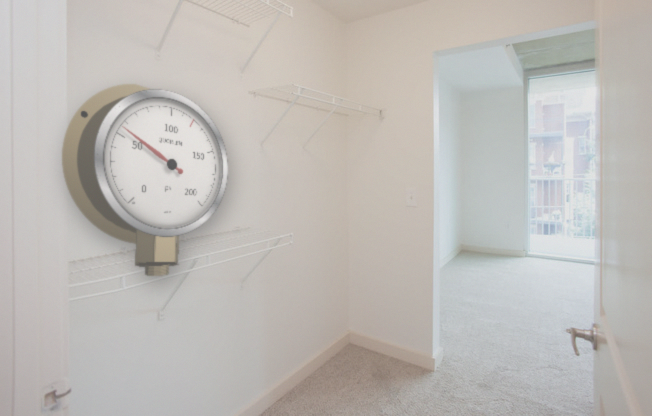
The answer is 55 psi
